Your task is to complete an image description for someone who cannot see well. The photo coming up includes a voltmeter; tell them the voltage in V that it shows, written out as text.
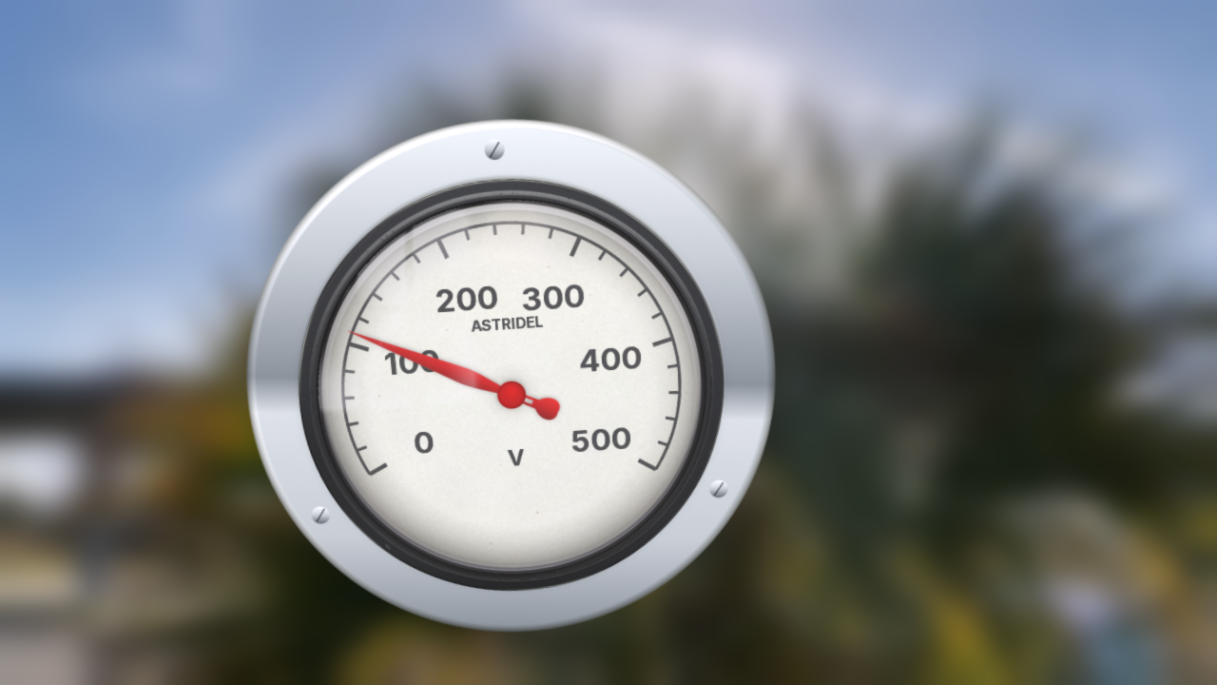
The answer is 110 V
